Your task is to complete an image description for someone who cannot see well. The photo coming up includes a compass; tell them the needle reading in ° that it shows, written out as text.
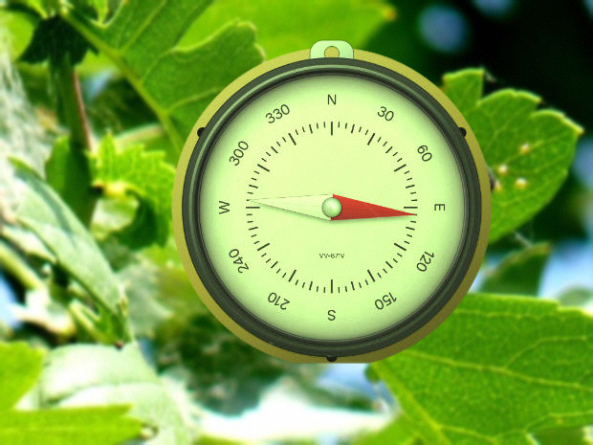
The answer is 95 °
